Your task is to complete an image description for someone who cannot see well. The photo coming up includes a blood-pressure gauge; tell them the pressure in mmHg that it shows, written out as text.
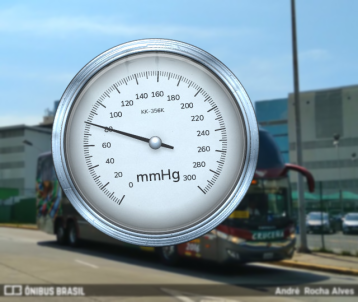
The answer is 80 mmHg
